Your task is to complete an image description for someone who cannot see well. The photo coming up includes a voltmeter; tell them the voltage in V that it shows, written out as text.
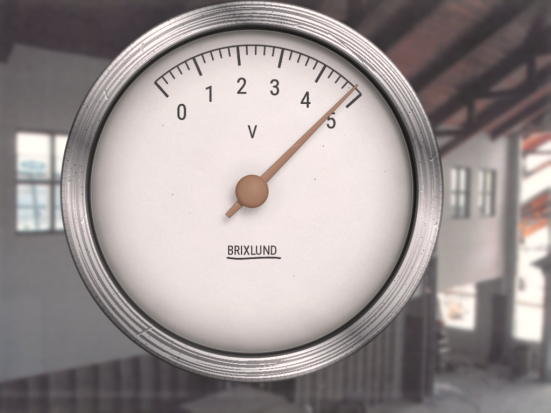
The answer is 4.8 V
